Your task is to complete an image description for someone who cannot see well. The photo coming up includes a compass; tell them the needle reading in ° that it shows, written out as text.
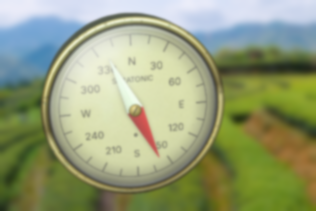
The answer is 157.5 °
